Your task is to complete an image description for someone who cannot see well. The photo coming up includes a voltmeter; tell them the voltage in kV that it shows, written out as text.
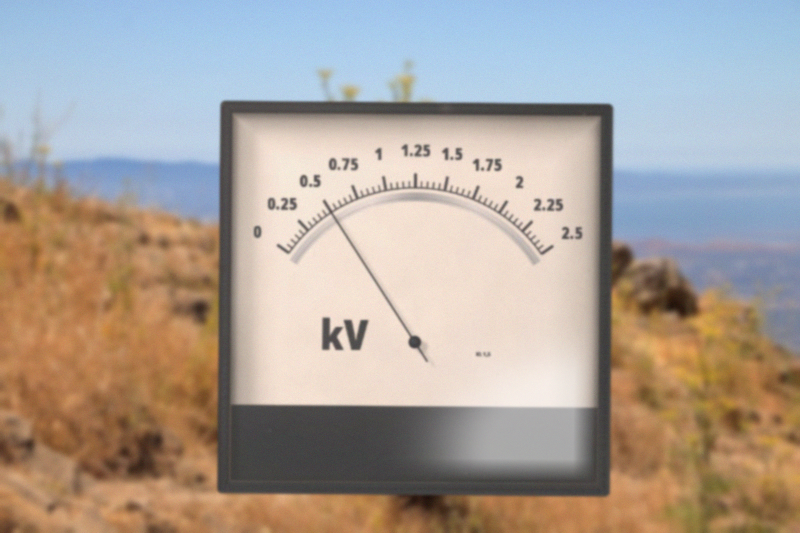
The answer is 0.5 kV
